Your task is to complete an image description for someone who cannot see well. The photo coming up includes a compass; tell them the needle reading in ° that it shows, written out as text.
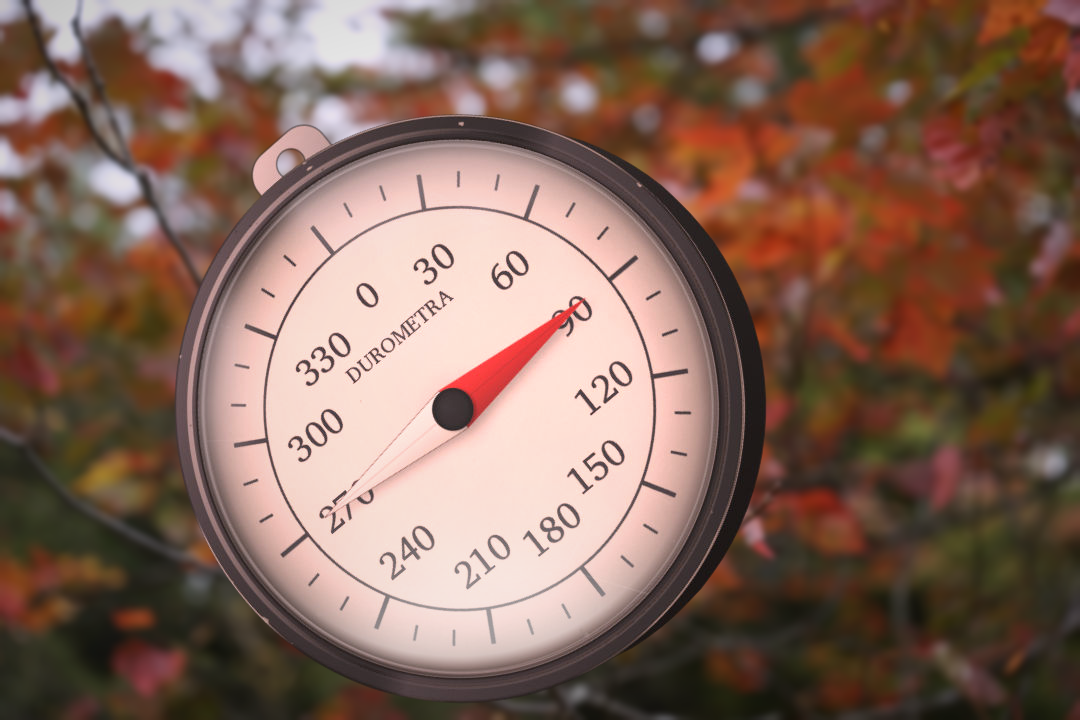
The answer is 90 °
